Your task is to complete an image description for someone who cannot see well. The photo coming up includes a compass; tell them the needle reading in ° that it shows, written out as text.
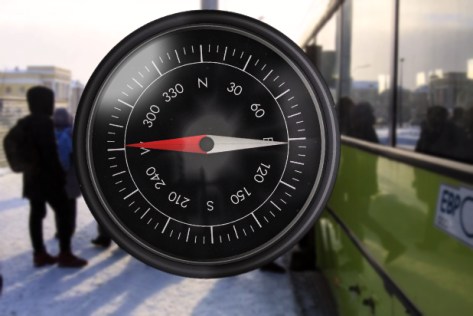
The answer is 272.5 °
